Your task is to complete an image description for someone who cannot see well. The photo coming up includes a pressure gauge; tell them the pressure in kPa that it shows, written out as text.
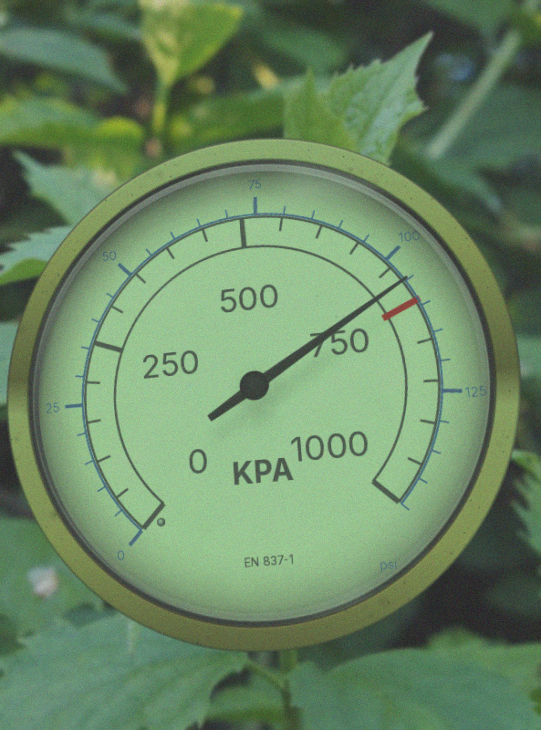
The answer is 725 kPa
